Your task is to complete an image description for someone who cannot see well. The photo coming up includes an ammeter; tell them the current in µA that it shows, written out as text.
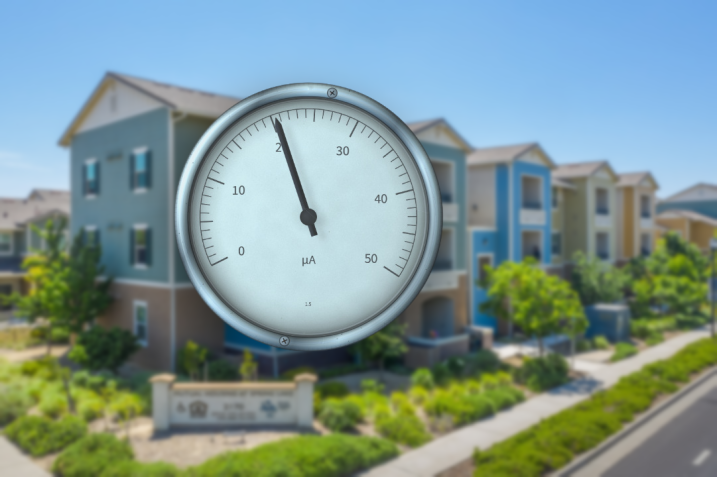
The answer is 20.5 µA
